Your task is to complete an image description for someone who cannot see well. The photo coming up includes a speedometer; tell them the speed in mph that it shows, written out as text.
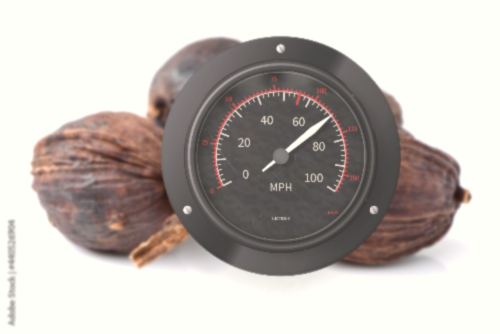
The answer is 70 mph
